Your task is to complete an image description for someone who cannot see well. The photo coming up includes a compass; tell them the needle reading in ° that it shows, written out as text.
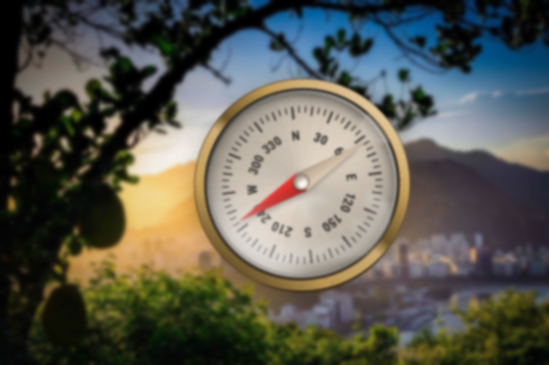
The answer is 245 °
